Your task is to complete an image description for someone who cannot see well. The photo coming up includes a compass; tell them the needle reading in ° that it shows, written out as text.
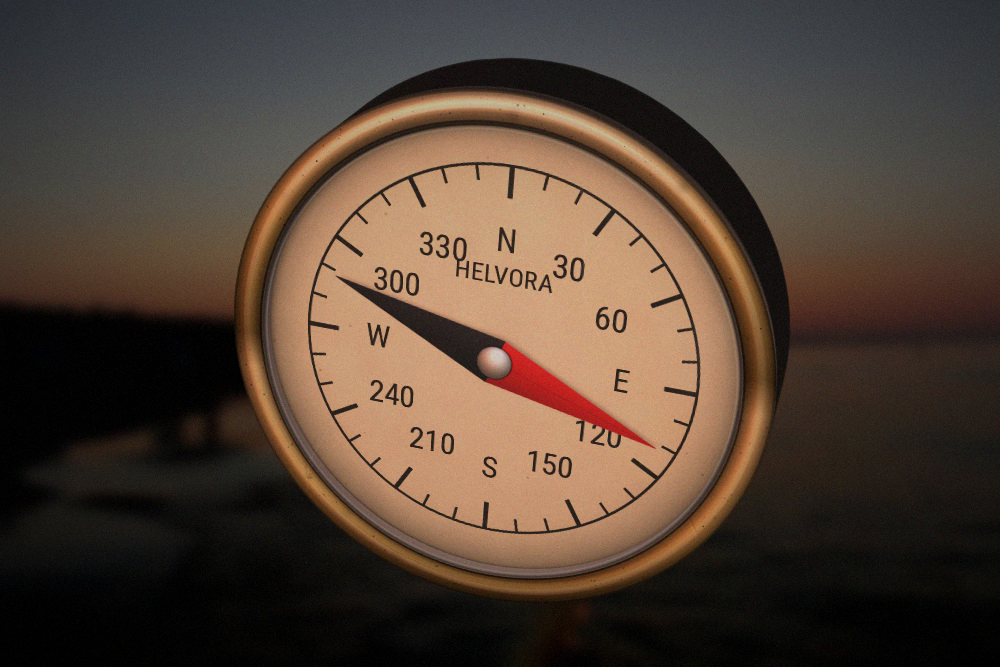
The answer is 110 °
